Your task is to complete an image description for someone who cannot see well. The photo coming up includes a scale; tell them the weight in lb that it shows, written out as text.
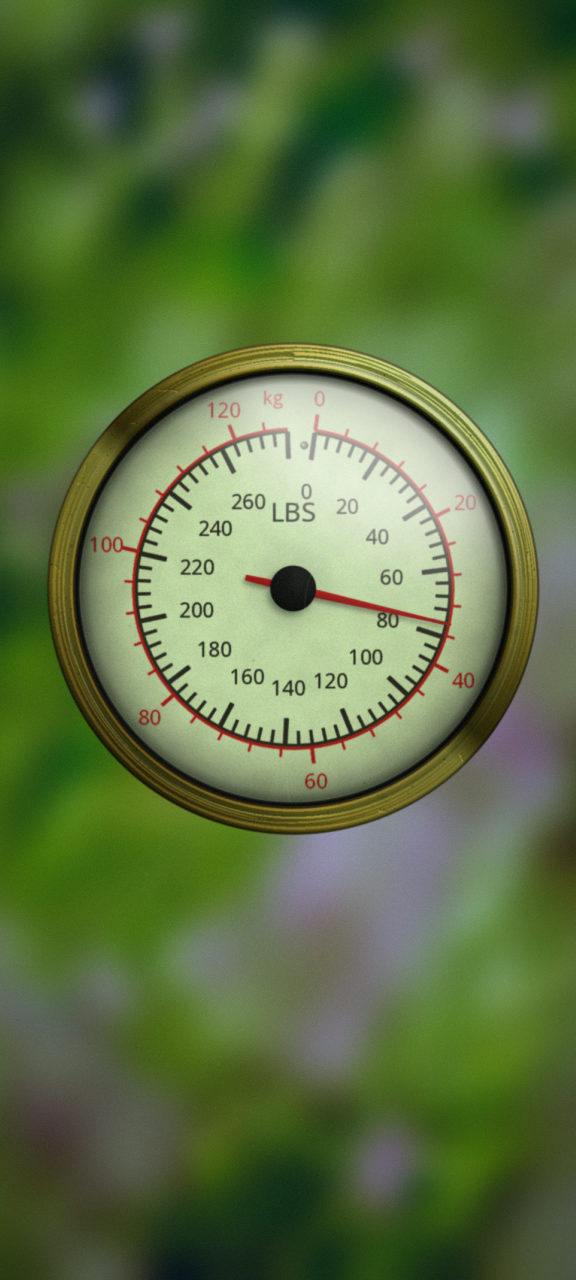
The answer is 76 lb
